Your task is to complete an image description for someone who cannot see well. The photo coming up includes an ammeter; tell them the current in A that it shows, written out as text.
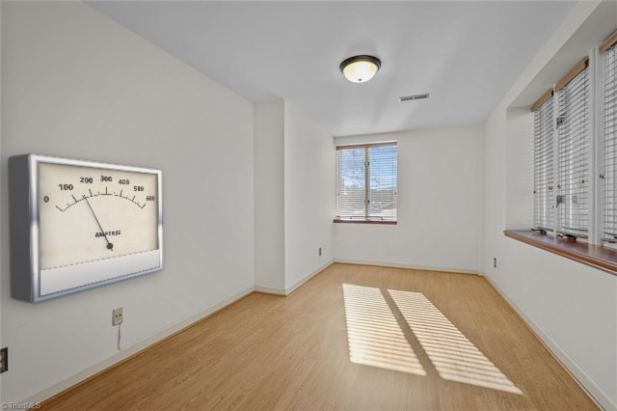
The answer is 150 A
